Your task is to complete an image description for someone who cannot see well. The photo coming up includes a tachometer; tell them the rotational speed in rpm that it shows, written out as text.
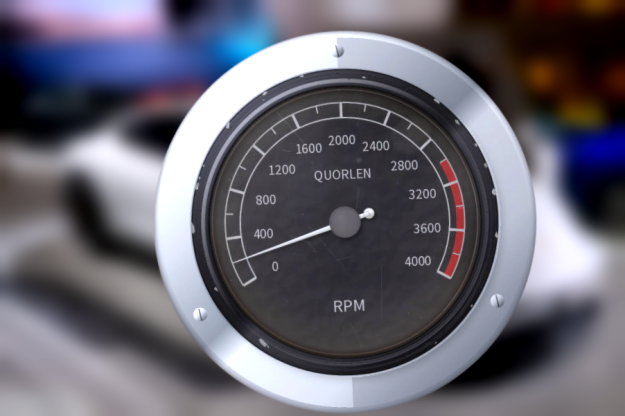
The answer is 200 rpm
